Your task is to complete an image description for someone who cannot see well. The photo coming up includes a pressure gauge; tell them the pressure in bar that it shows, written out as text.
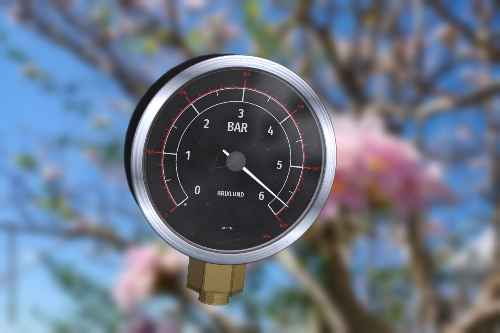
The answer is 5.75 bar
